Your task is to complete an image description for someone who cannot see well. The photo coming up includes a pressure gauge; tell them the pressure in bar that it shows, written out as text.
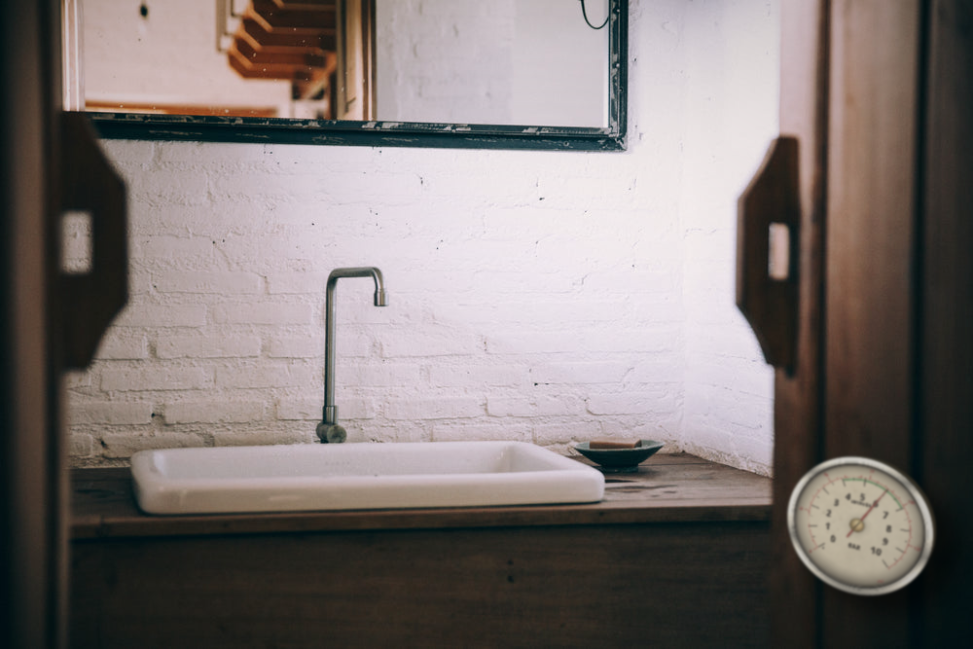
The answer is 6 bar
